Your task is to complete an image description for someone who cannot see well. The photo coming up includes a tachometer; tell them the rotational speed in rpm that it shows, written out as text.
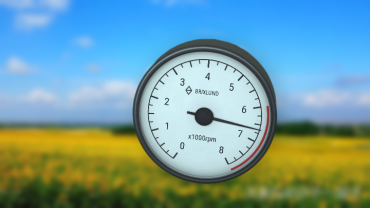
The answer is 6625 rpm
